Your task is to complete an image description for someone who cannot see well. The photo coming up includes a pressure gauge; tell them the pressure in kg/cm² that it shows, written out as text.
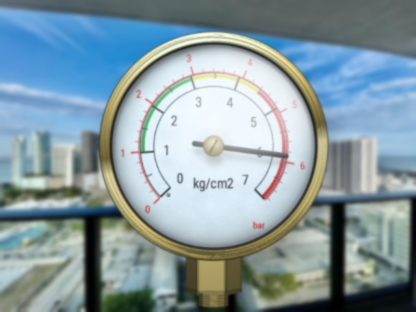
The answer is 6 kg/cm²
